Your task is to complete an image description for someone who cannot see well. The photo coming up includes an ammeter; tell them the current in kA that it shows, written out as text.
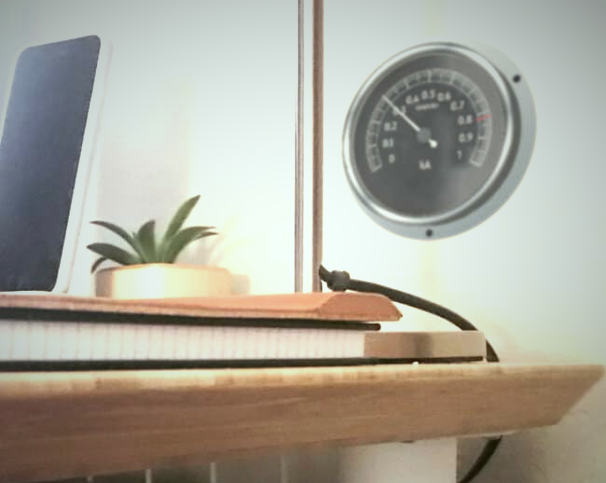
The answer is 0.3 kA
